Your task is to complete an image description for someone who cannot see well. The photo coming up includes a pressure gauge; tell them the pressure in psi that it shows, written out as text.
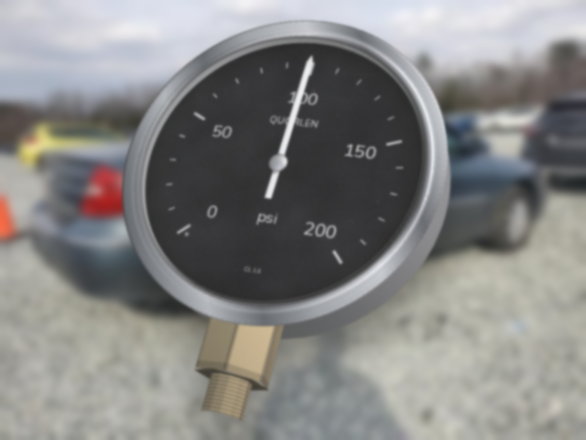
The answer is 100 psi
